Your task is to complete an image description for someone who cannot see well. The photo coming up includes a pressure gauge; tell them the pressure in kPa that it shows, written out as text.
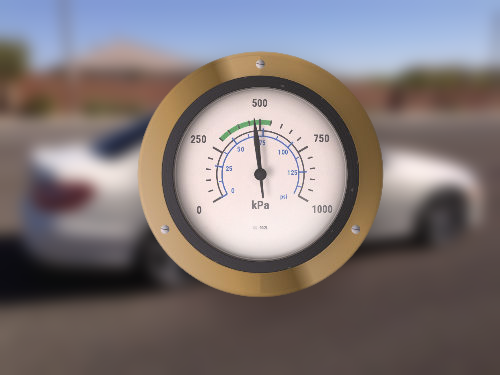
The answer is 475 kPa
